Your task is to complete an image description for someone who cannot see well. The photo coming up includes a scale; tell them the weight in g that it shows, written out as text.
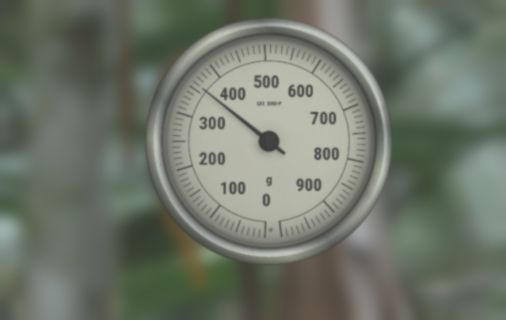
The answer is 360 g
